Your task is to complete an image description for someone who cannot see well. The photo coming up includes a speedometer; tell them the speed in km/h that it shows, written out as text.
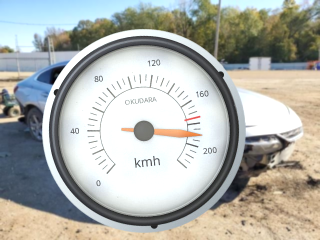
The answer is 190 km/h
